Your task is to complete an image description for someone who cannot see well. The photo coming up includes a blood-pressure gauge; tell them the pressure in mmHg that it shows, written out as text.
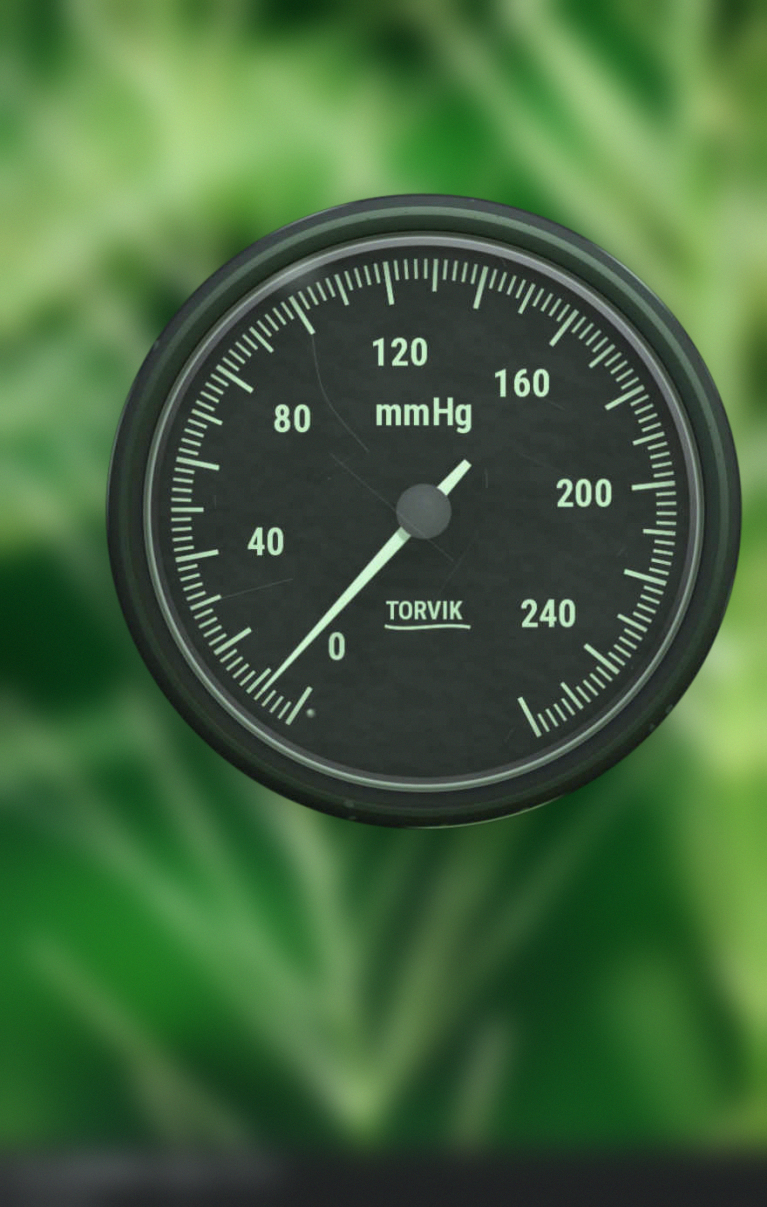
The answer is 8 mmHg
